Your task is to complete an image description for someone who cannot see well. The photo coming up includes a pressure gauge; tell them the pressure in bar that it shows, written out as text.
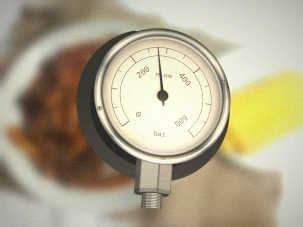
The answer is 275 bar
